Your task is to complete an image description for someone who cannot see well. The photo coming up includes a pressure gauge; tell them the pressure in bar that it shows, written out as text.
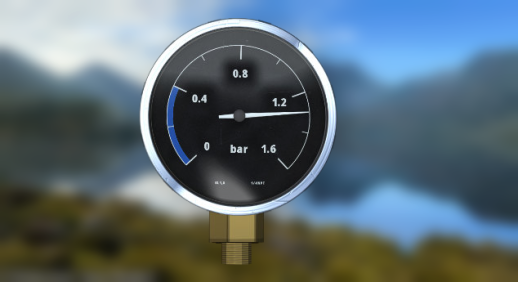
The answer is 1.3 bar
